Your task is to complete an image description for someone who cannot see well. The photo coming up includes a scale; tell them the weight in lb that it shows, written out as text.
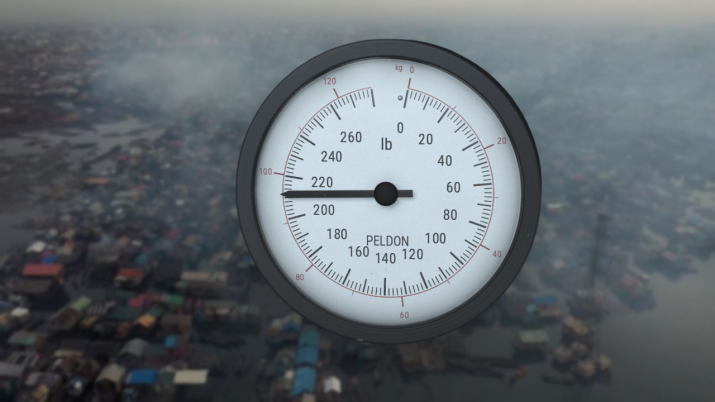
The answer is 212 lb
